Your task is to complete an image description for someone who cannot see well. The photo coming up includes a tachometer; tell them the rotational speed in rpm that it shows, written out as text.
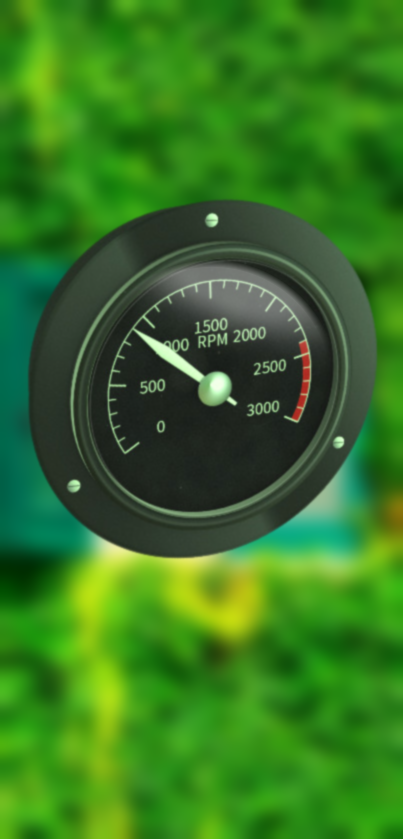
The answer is 900 rpm
